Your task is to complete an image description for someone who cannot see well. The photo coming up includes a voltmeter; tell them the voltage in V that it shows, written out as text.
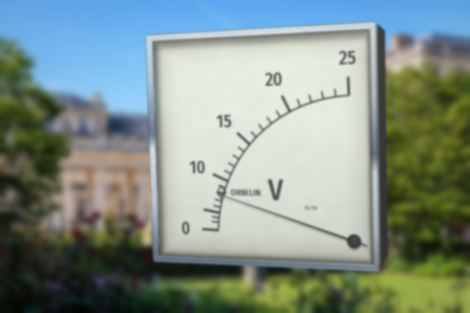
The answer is 8 V
